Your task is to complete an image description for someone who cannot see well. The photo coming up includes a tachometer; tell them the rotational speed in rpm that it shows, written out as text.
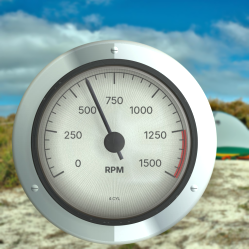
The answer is 600 rpm
